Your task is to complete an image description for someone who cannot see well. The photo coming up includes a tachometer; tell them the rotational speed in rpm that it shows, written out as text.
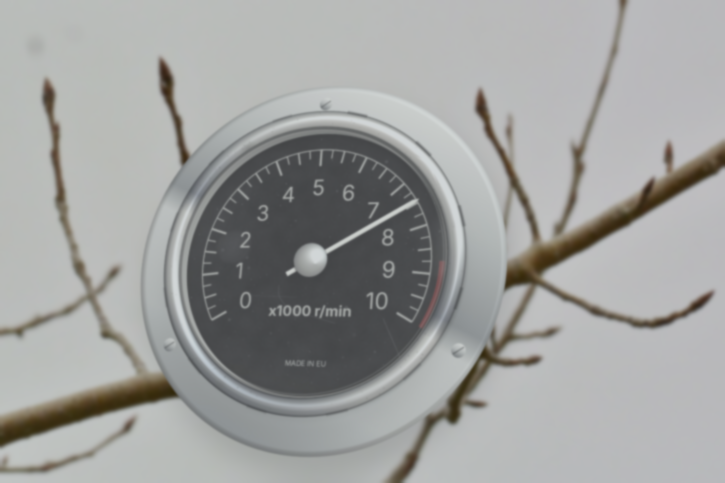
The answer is 7500 rpm
